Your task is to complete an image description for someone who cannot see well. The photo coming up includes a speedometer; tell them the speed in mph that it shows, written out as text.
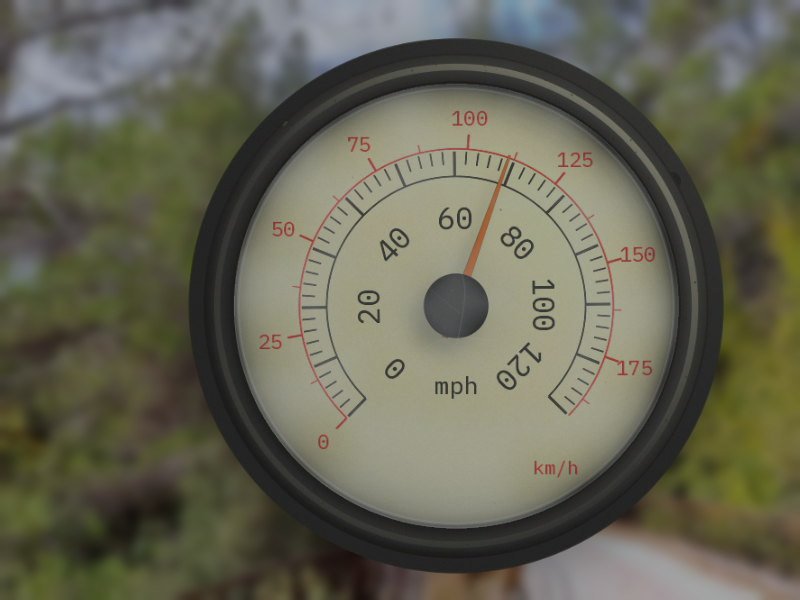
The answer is 69 mph
